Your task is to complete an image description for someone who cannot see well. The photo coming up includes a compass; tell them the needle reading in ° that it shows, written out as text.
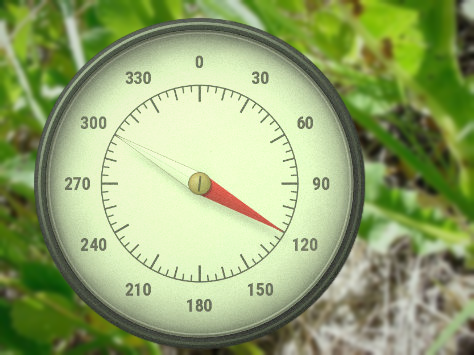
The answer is 120 °
